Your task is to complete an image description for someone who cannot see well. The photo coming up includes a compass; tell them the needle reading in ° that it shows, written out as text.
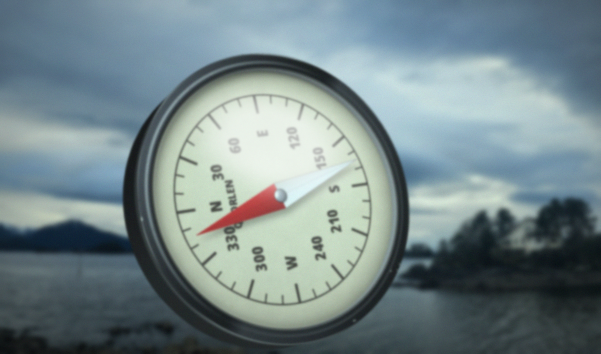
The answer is 345 °
